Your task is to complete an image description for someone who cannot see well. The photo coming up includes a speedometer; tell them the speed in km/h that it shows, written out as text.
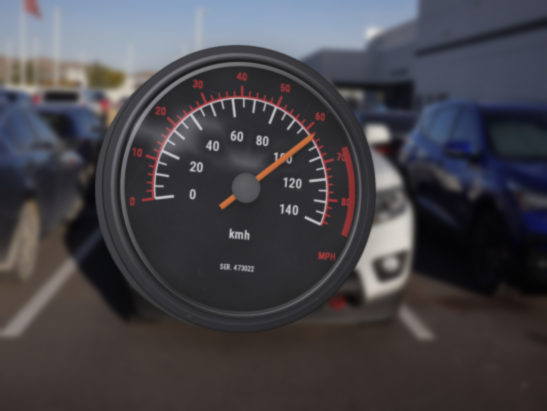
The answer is 100 km/h
